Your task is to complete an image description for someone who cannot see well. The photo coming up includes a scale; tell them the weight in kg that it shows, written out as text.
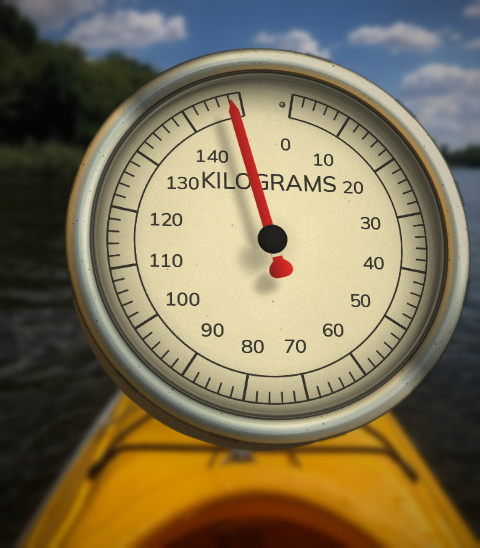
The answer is 148 kg
